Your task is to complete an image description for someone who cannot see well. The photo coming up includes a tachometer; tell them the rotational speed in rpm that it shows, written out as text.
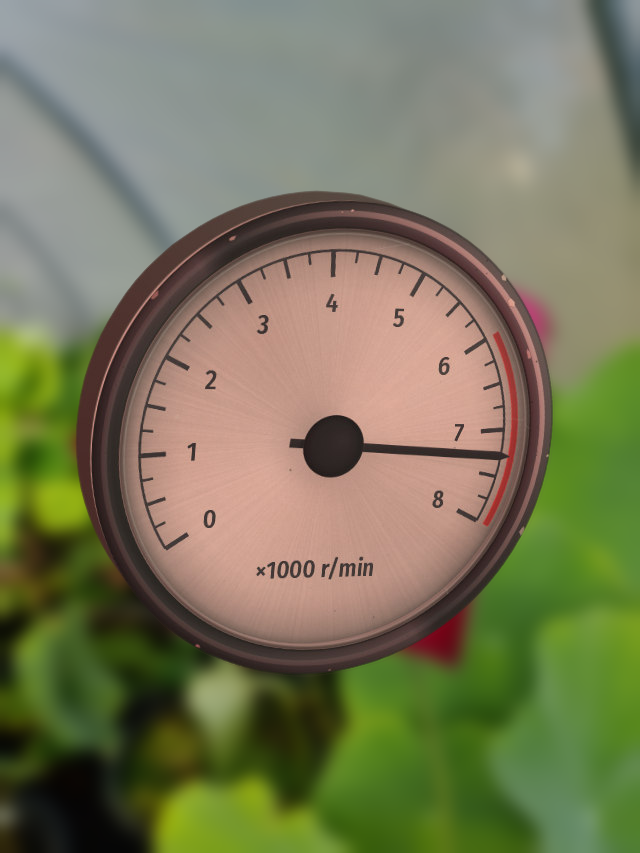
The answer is 7250 rpm
